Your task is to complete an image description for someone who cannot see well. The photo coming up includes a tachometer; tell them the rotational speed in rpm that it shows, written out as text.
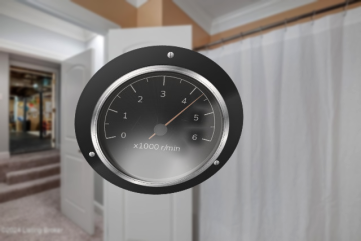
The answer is 4250 rpm
